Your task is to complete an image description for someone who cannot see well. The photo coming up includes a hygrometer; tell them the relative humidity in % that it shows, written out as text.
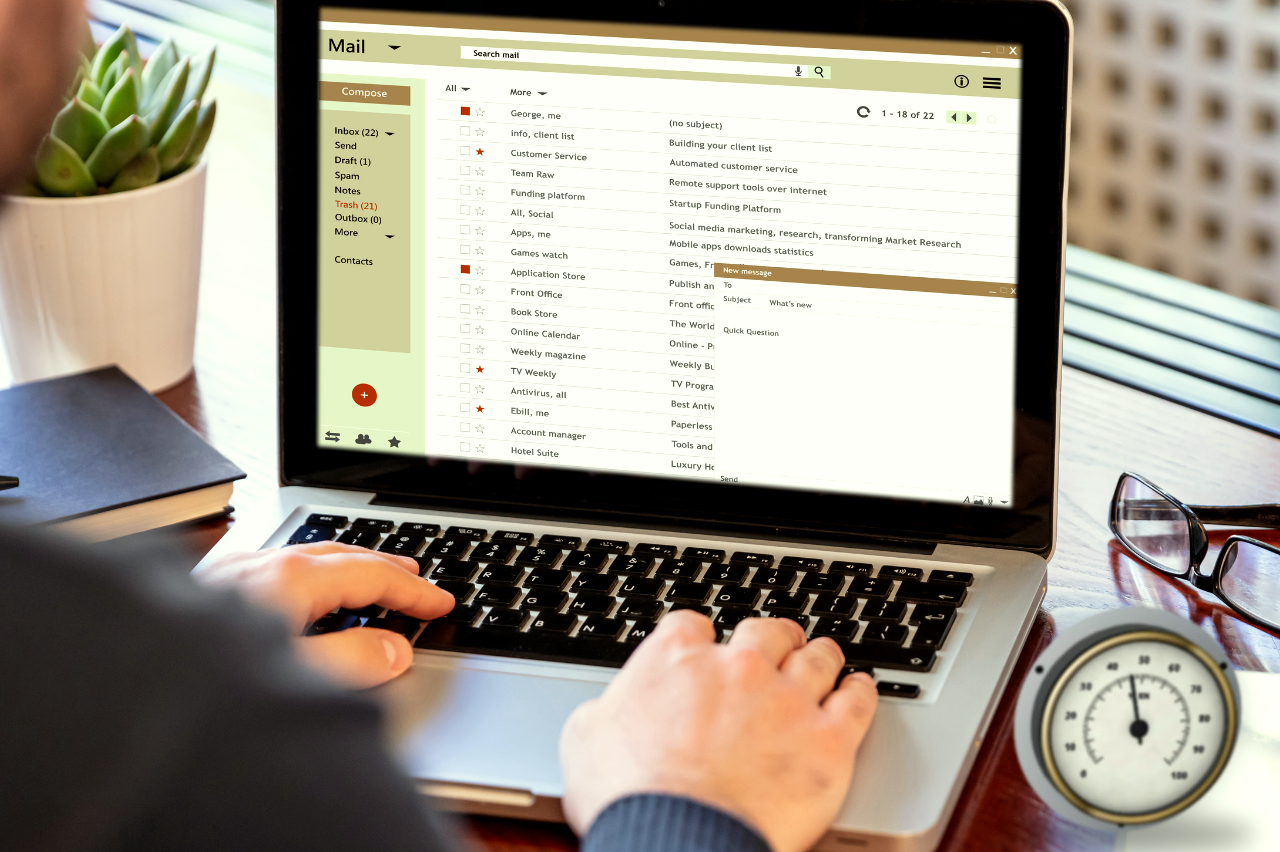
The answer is 45 %
